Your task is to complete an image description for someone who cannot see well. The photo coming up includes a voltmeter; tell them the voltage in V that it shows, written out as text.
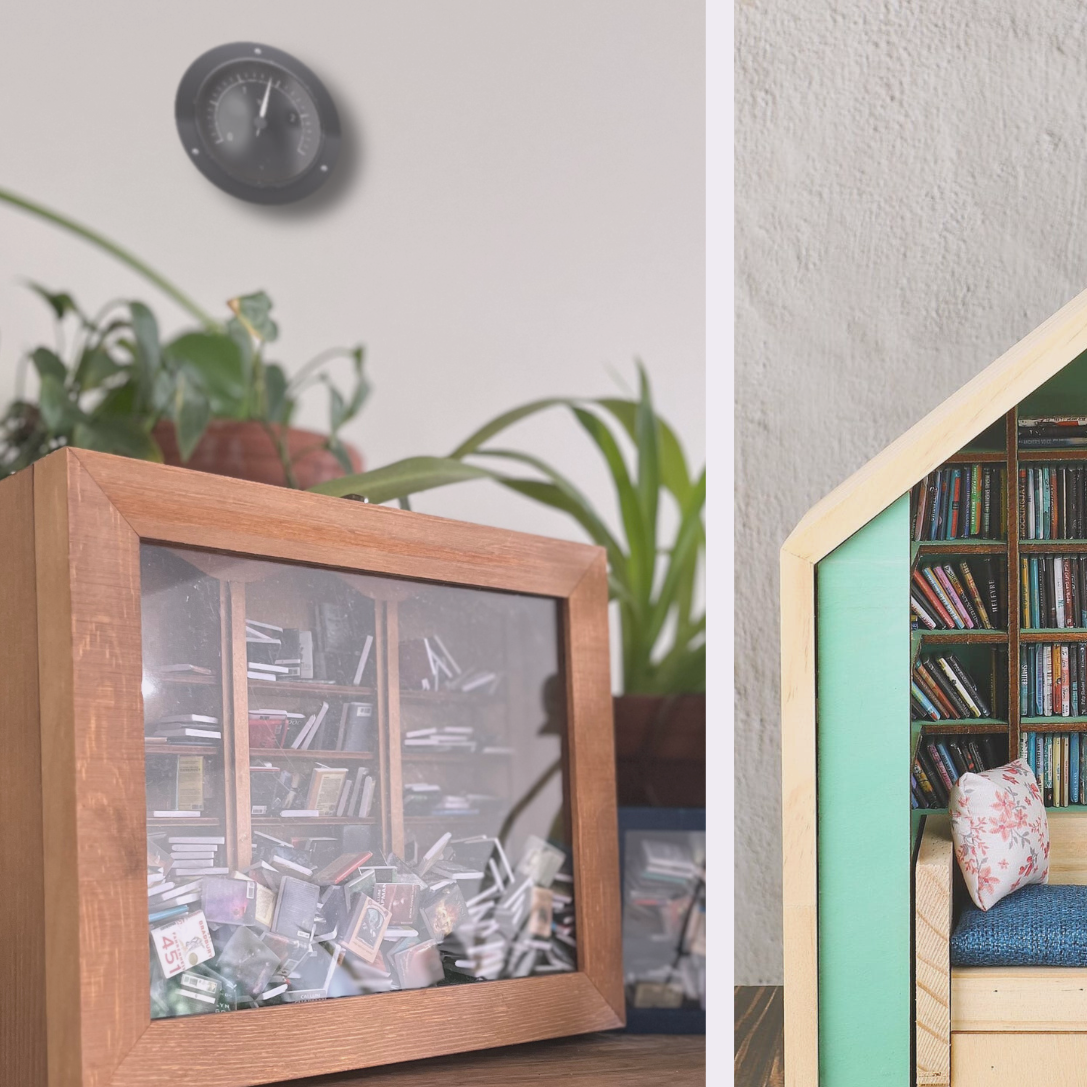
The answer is 1.4 V
